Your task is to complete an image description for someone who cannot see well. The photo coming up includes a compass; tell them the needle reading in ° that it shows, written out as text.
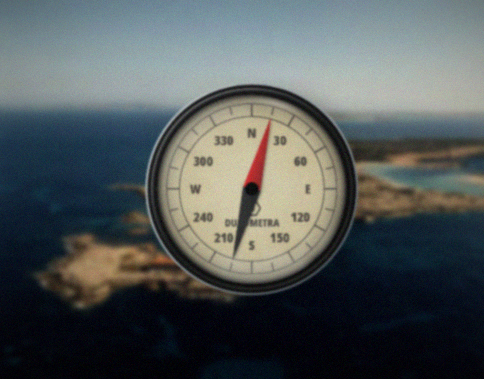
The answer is 15 °
